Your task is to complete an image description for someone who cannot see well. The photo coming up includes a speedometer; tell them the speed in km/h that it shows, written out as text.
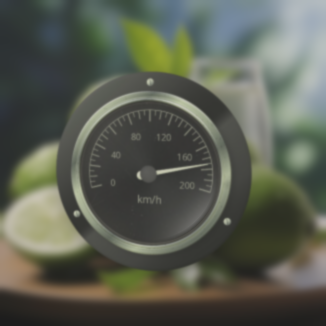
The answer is 175 km/h
